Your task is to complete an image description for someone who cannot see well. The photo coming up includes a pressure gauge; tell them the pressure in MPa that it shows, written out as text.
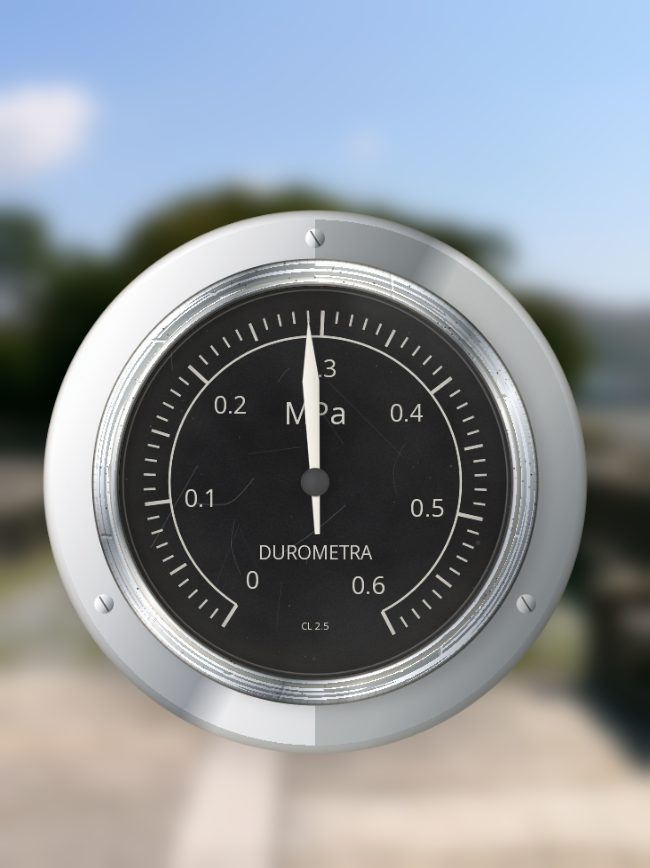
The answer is 0.29 MPa
